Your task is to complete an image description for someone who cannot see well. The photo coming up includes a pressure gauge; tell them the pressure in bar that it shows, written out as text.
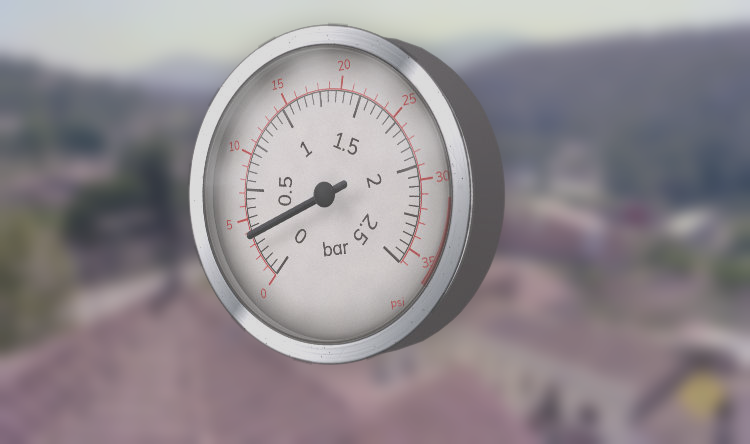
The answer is 0.25 bar
